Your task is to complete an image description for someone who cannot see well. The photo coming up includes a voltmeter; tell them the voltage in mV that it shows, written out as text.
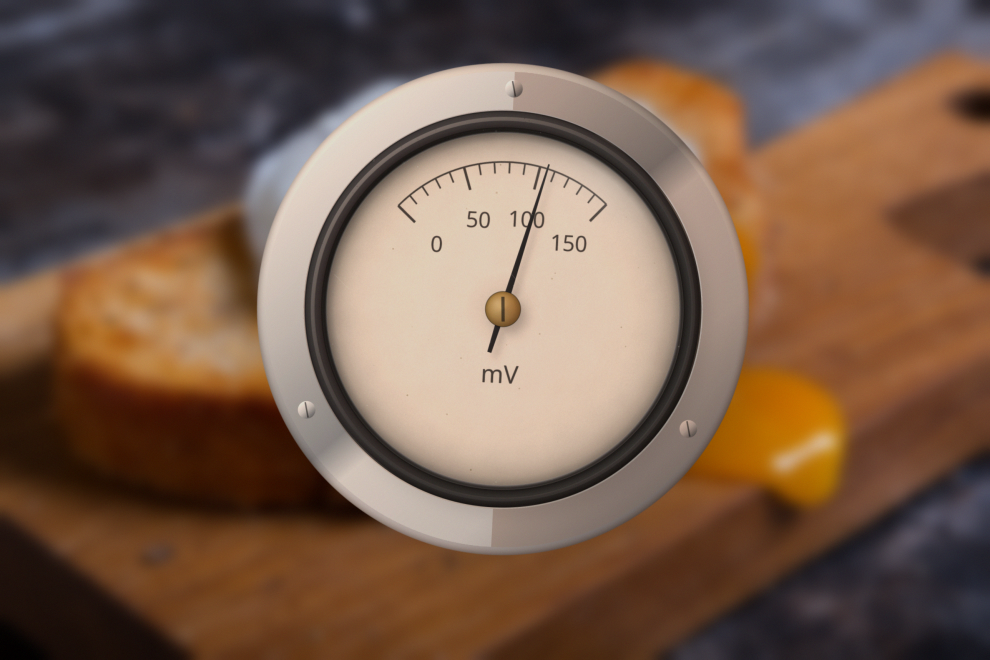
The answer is 105 mV
